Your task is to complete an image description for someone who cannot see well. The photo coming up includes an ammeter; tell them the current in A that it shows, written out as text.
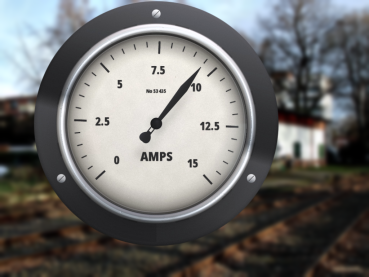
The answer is 9.5 A
